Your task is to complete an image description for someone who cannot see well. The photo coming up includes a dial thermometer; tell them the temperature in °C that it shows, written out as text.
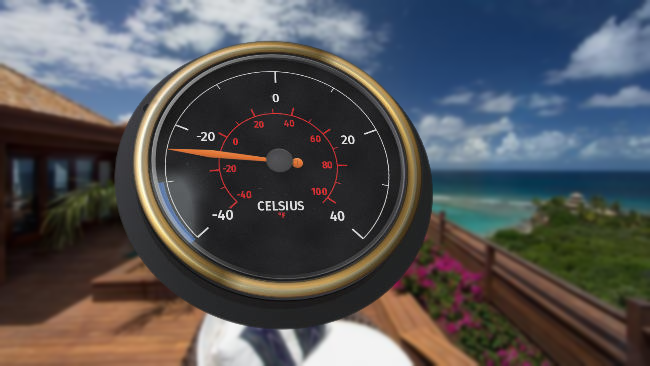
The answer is -25 °C
